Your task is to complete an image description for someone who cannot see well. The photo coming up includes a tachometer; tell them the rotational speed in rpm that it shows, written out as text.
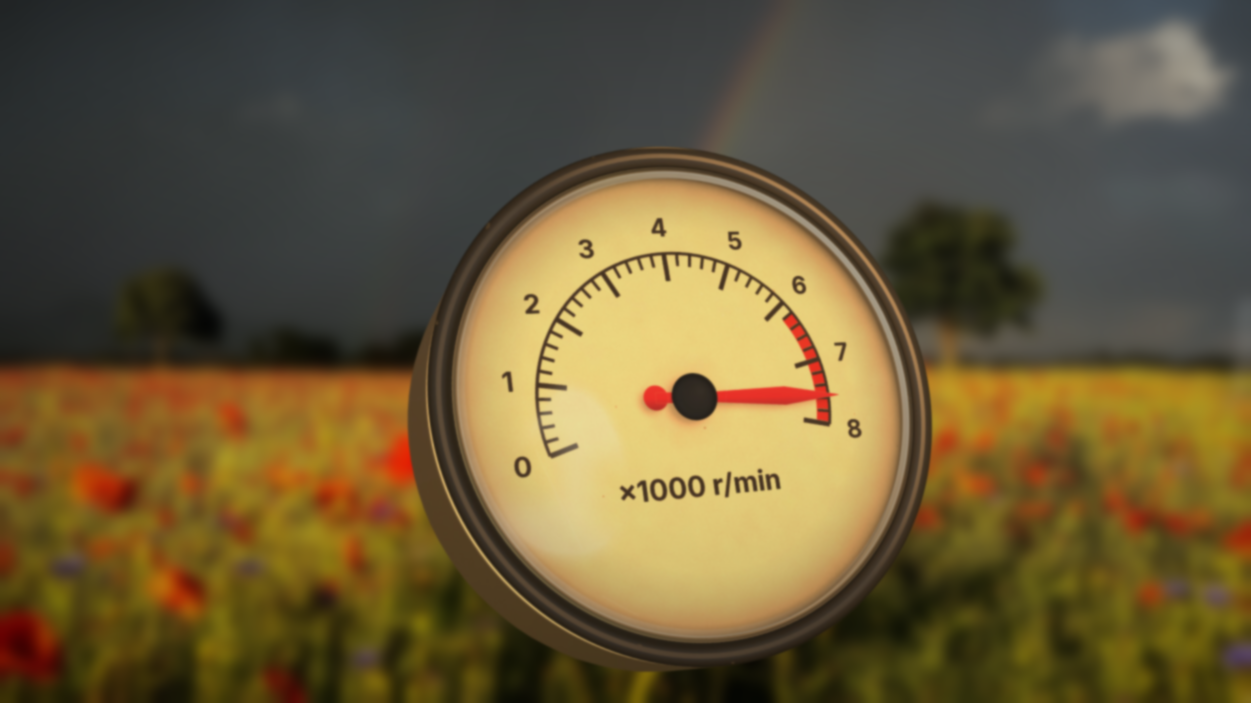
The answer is 7600 rpm
